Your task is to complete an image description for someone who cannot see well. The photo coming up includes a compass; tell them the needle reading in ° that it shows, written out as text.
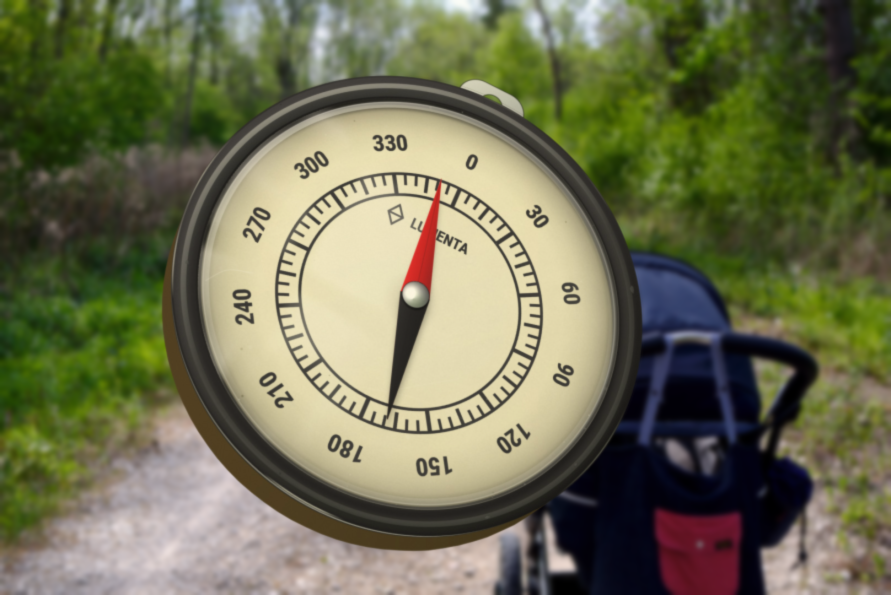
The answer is 350 °
